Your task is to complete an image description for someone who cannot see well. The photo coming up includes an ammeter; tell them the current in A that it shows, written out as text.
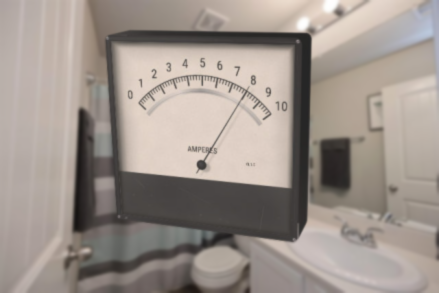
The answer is 8 A
